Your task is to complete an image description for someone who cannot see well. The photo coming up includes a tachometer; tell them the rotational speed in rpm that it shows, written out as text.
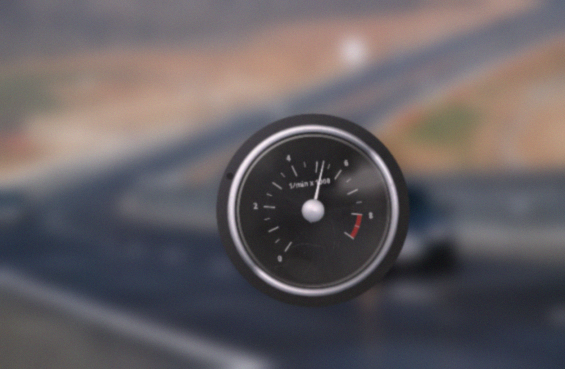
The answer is 5250 rpm
